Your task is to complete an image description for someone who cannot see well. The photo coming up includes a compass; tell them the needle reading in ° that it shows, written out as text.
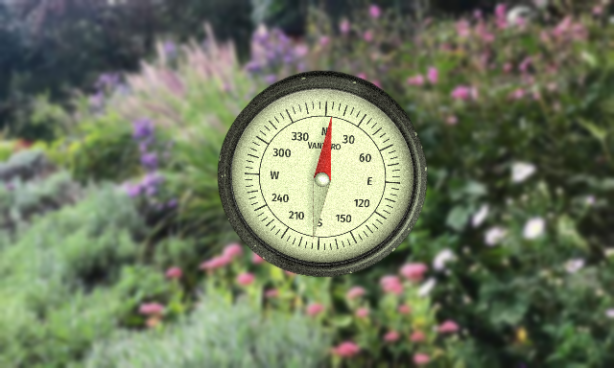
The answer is 5 °
